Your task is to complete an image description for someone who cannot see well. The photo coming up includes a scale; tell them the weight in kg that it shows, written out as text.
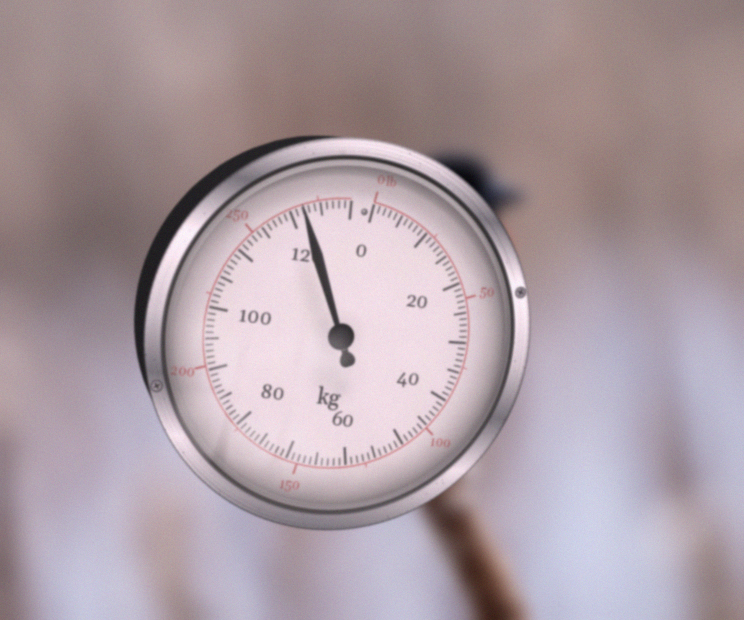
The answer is 122 kg
